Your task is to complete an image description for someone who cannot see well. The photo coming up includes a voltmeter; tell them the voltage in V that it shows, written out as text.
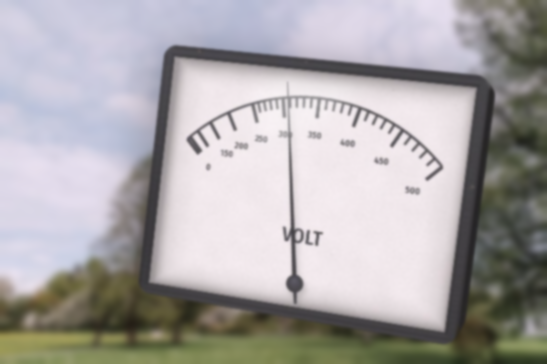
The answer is 310 V
